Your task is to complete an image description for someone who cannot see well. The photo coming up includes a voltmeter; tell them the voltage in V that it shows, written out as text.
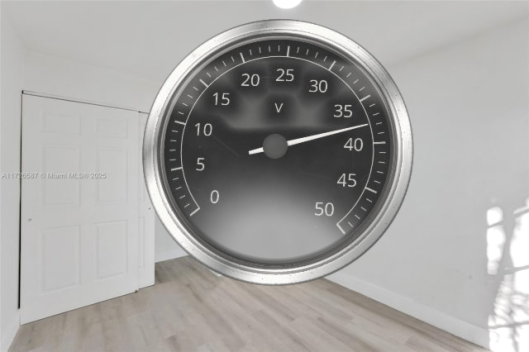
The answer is 38 V
